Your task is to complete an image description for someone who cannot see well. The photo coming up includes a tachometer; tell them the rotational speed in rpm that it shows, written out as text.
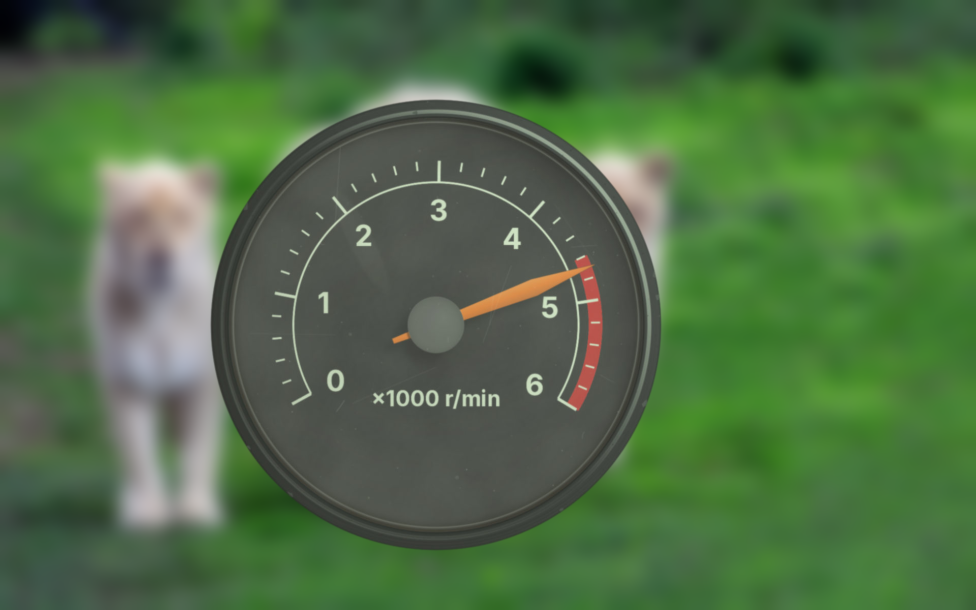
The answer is 4700 rpm
